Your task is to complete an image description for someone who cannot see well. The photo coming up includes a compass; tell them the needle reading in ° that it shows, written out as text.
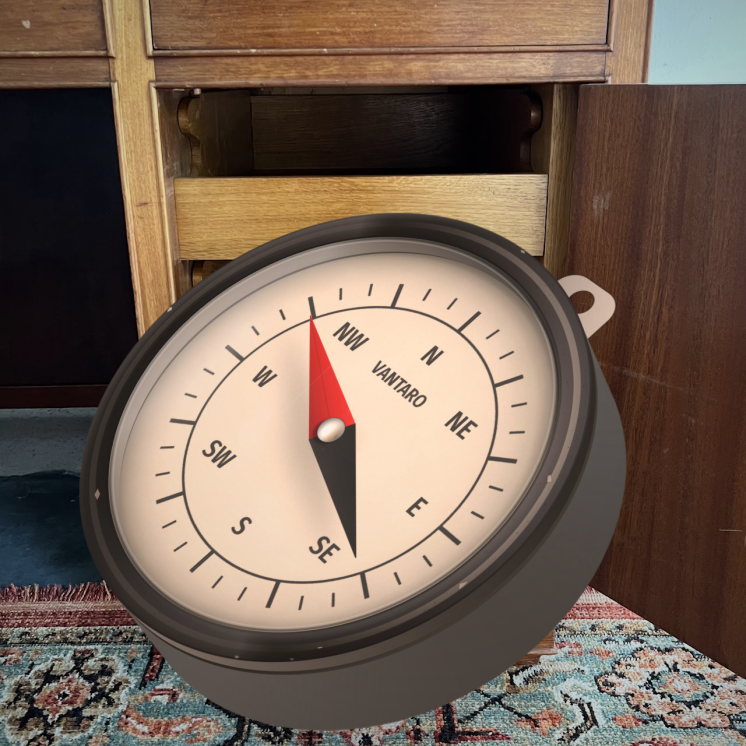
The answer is 300 °
